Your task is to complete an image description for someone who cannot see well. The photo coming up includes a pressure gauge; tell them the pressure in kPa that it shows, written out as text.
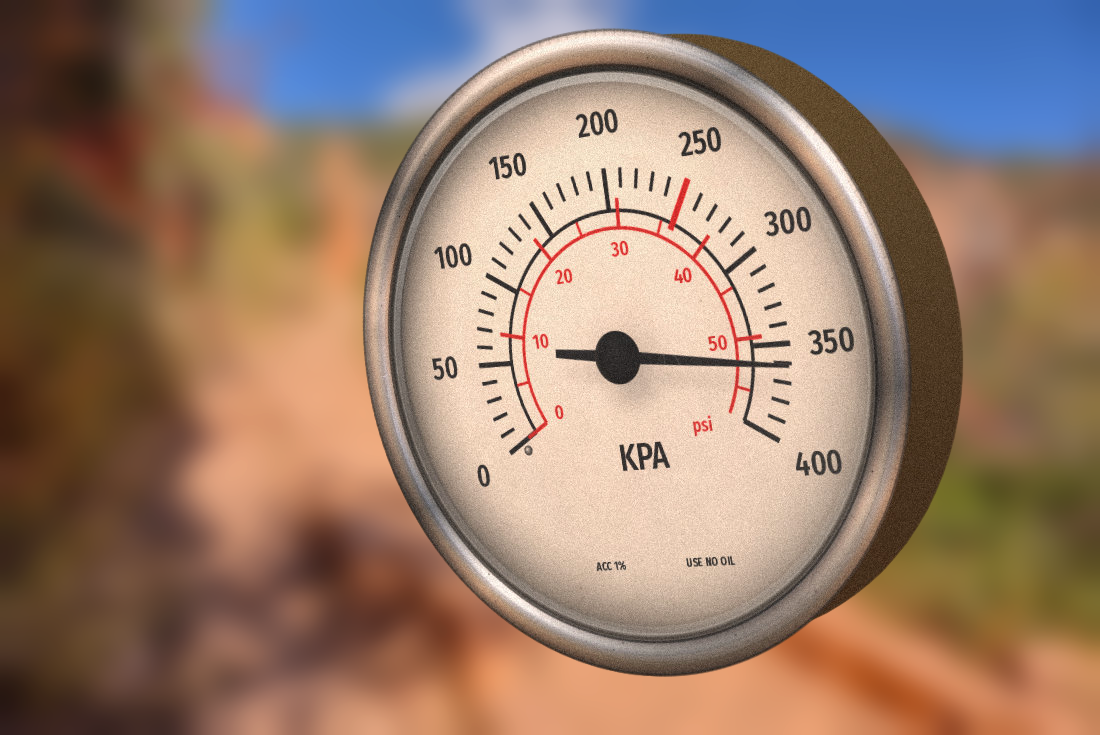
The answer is 360 kPa
